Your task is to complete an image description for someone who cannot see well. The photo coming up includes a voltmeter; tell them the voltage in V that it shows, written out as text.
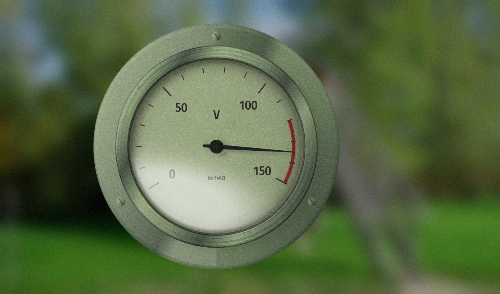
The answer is 135 V
